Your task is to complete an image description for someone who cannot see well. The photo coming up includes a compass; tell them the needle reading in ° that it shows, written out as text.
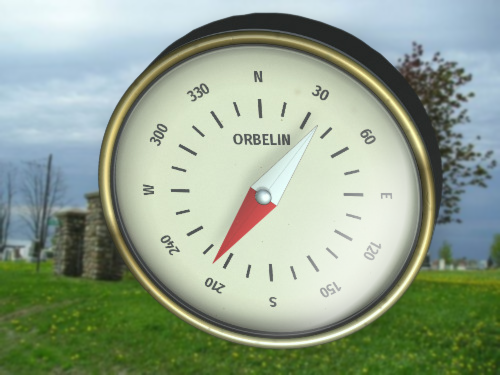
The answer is 217.5 °
